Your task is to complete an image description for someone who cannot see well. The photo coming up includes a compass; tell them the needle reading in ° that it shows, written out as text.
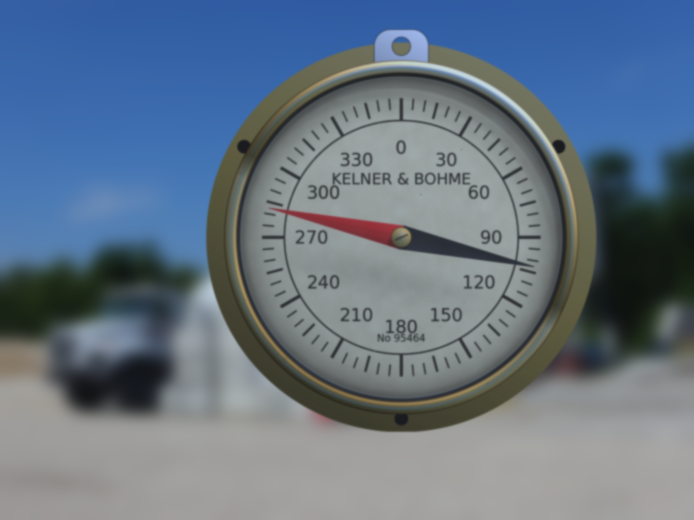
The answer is 282.5 °
